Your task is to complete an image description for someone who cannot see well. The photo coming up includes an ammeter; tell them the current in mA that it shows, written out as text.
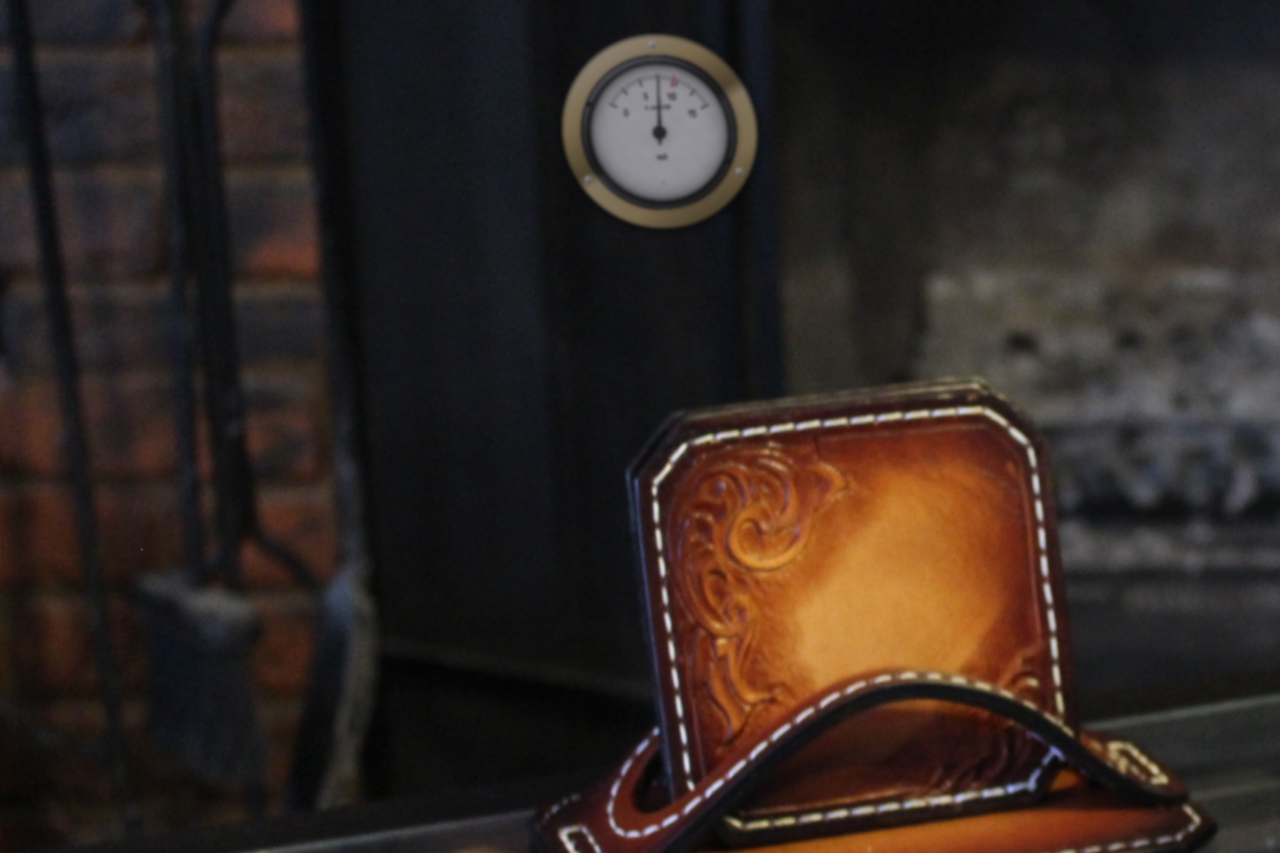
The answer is 7.5 mA
